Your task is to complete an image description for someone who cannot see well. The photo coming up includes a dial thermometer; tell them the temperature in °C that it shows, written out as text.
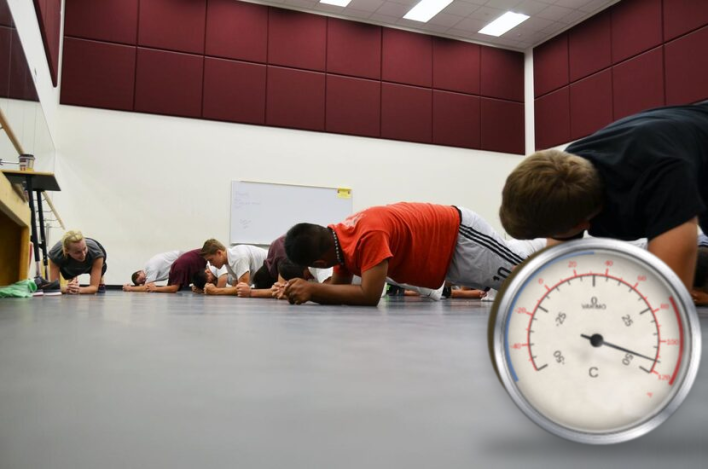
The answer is 45 °C
